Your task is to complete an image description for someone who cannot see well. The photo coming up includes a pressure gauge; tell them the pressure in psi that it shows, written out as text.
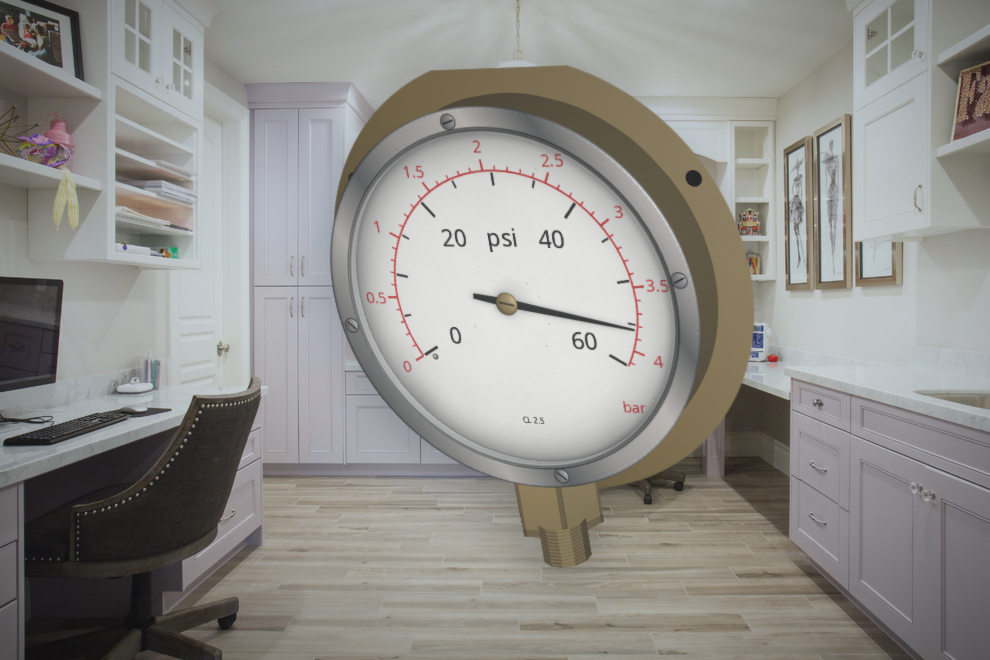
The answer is 55 psi
